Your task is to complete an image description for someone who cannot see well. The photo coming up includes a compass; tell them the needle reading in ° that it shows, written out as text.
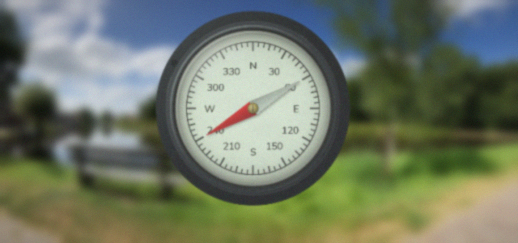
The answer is 240 °
